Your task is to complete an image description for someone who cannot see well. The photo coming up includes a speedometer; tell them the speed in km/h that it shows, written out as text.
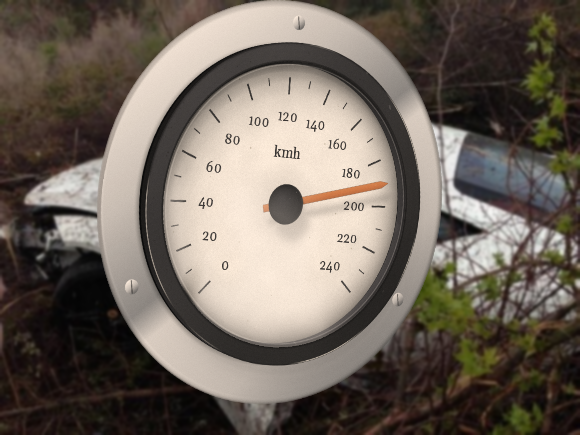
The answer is 190 km/h
